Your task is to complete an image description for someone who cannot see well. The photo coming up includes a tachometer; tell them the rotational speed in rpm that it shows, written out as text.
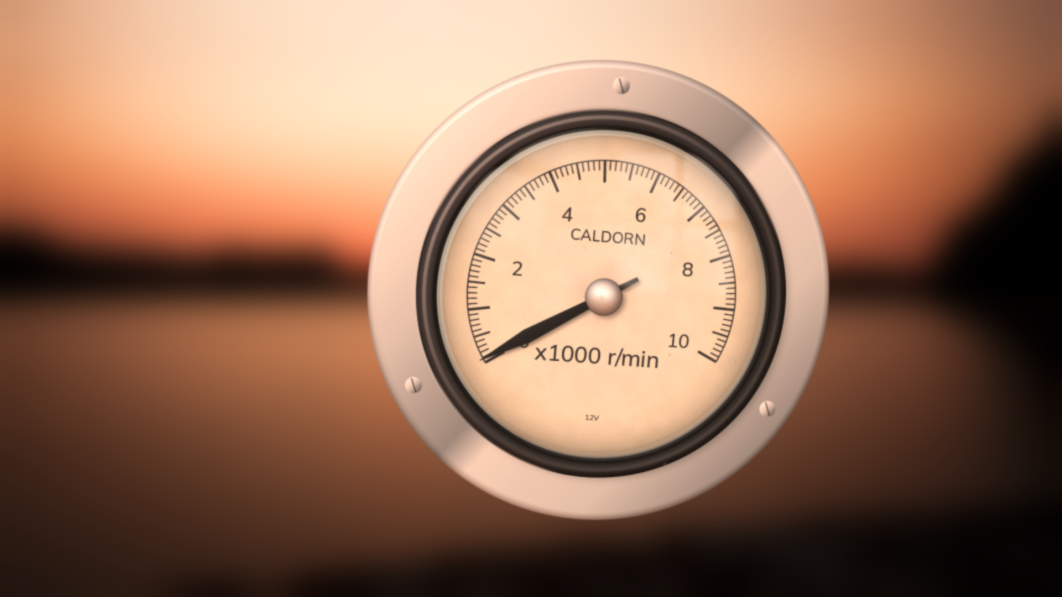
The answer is 100 rpm
